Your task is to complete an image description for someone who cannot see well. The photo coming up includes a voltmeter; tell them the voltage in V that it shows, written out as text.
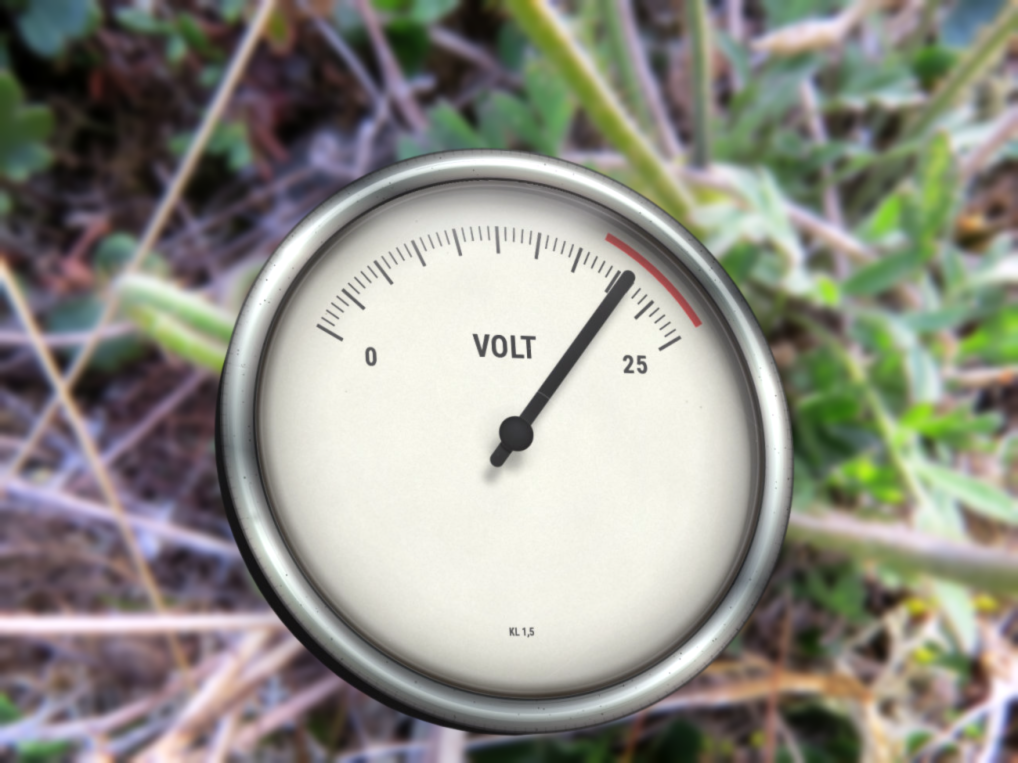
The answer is 20.5 V
